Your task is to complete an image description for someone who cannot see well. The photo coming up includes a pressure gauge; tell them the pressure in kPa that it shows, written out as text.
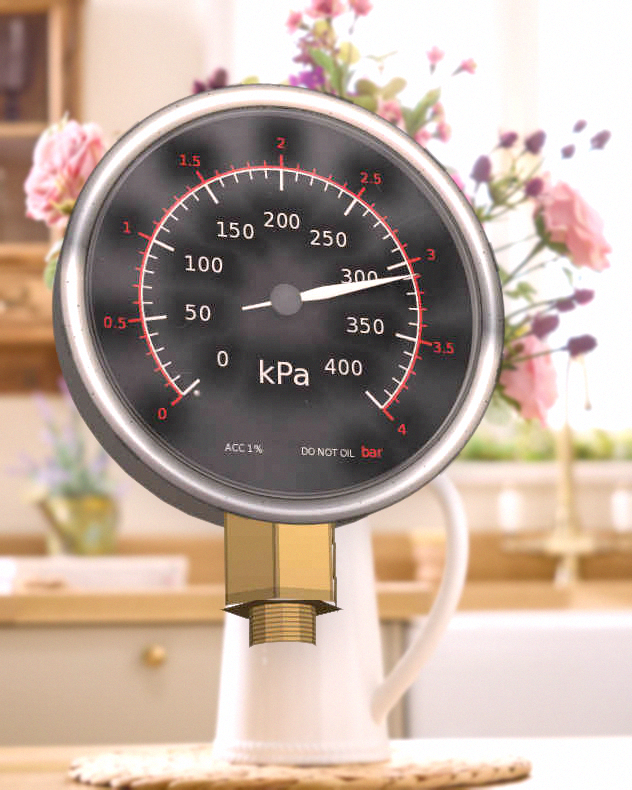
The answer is 310 kPa
